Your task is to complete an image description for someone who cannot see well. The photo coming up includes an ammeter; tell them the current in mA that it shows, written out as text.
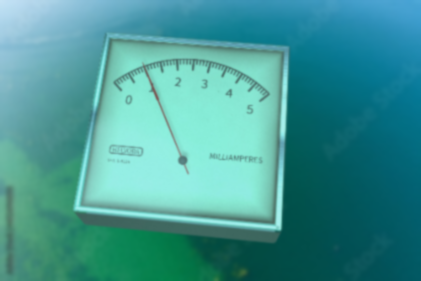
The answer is 1 mA
